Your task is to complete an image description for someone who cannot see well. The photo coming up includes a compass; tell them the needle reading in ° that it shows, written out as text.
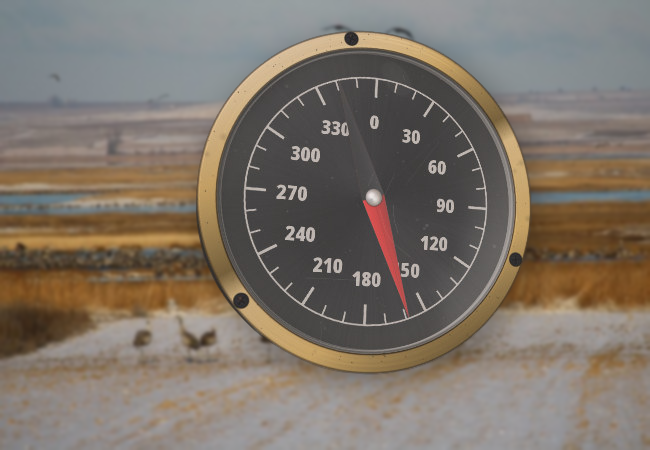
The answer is 160 °
